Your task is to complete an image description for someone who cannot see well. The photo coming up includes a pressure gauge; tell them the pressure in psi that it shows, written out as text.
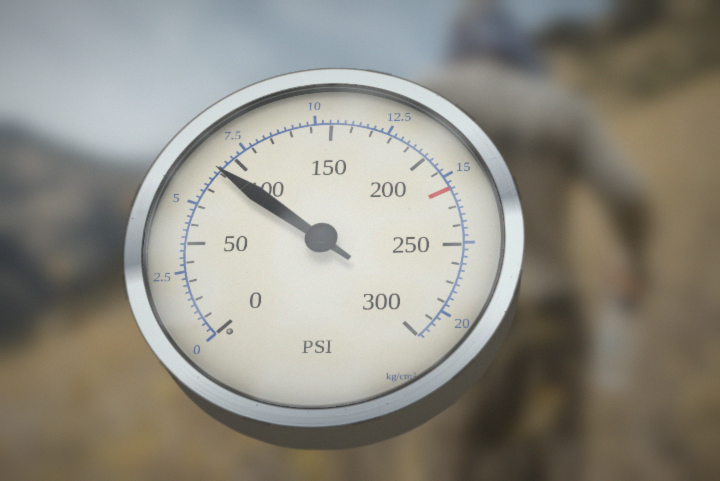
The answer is 90 psi
